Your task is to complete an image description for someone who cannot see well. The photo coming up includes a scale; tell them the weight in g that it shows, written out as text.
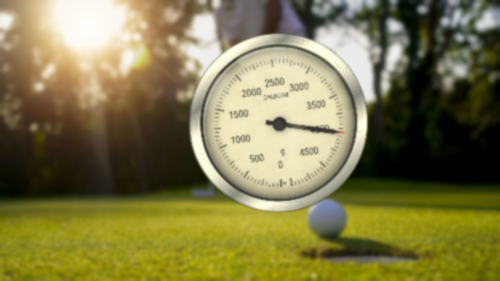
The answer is 4000 g
